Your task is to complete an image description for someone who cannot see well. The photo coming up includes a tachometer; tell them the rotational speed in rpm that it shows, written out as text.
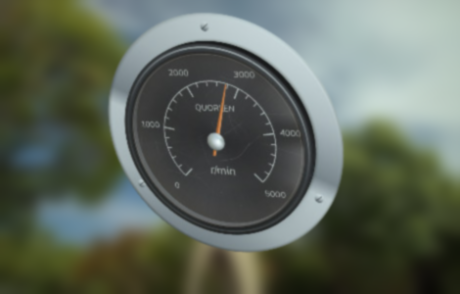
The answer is 2800 rpm
